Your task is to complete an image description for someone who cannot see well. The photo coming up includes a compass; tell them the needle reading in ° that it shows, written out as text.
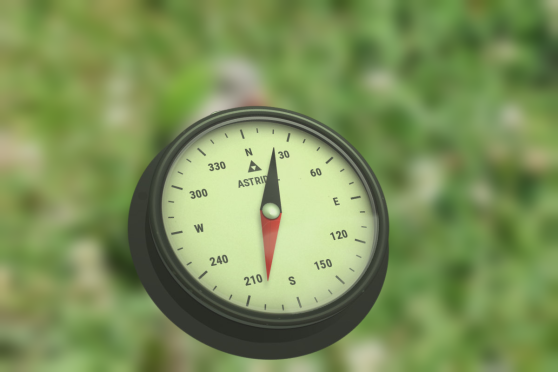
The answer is 200 °
